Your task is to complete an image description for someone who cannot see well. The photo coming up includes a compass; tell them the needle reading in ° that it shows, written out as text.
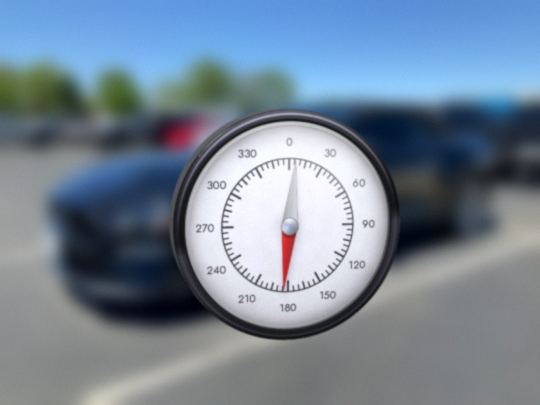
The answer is 185 °
